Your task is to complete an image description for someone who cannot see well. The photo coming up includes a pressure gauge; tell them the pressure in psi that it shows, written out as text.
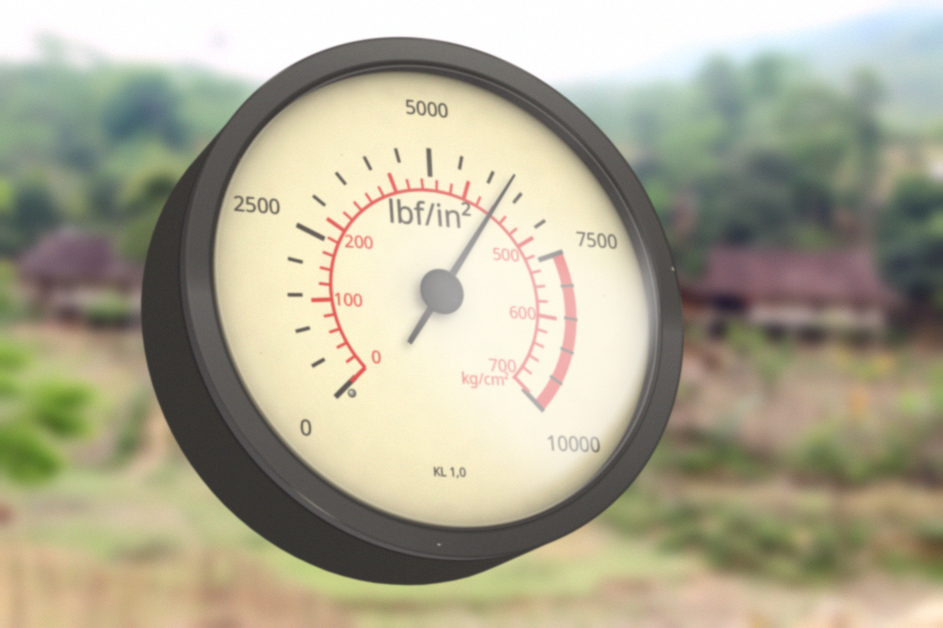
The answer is 6250 psi
